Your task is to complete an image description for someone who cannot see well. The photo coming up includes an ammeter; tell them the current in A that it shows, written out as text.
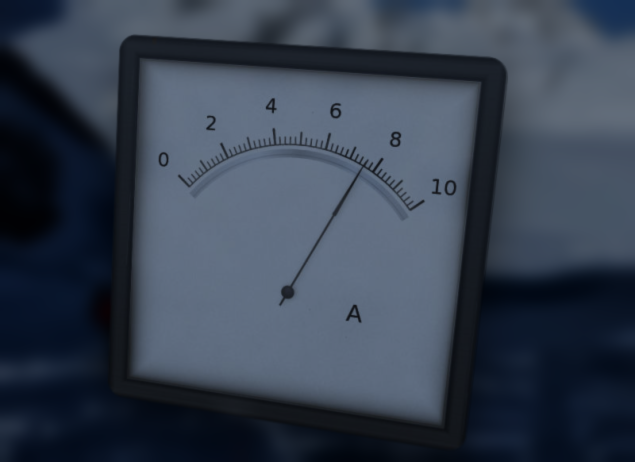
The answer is 7.6 A
